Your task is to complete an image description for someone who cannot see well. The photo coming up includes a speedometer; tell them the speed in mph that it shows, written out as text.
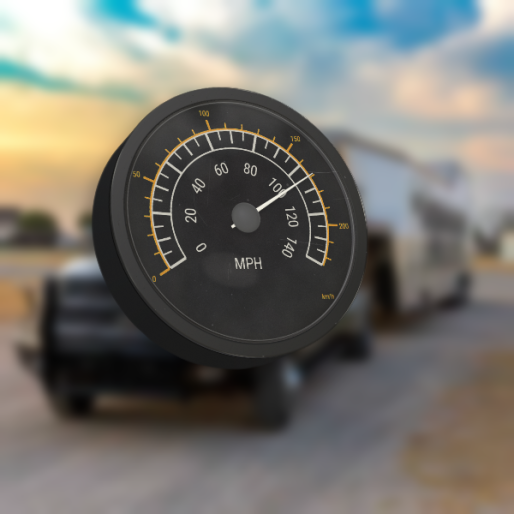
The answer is 105 mph
